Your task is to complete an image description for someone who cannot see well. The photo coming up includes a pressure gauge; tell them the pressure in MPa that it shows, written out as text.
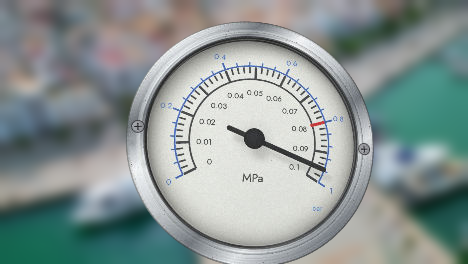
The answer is 0.096 MPa
